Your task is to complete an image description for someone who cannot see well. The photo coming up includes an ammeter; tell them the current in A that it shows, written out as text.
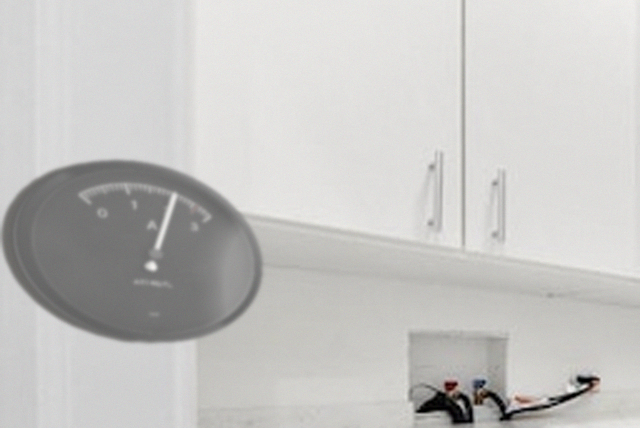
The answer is 2 A
